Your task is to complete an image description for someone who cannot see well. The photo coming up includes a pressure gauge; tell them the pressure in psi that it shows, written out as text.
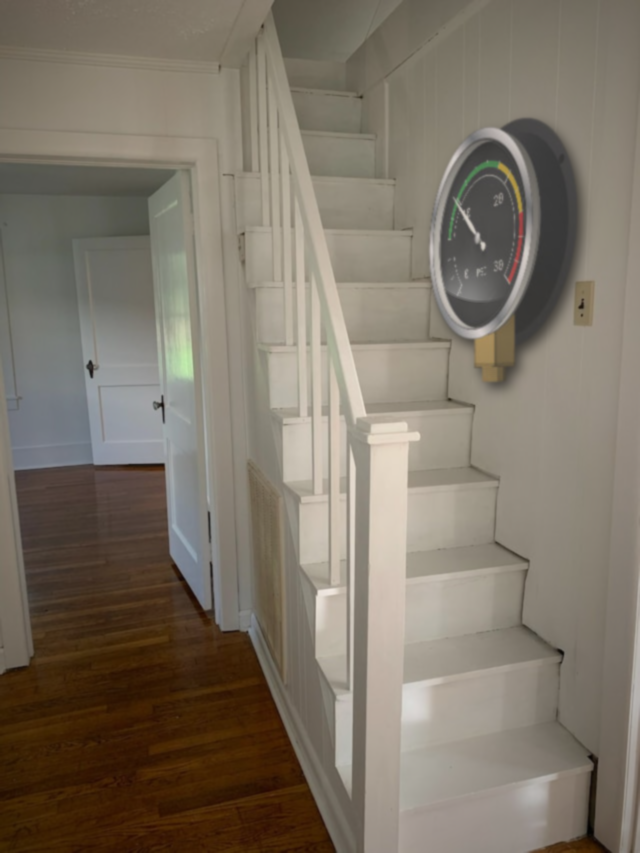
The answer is 10 psi
